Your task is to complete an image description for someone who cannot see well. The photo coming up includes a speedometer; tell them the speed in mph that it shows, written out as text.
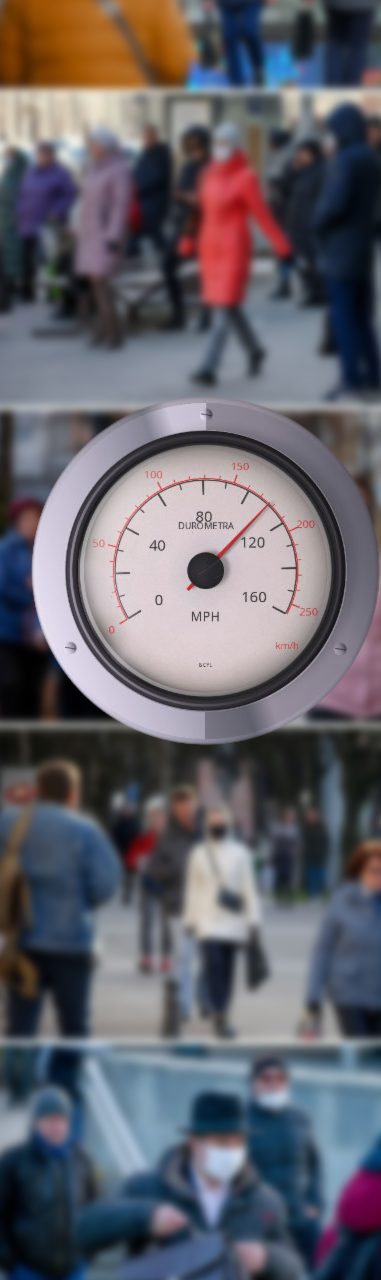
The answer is 110 mph
